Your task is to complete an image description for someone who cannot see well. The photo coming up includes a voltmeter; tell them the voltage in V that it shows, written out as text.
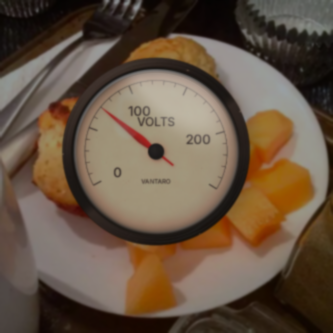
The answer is 70 V
